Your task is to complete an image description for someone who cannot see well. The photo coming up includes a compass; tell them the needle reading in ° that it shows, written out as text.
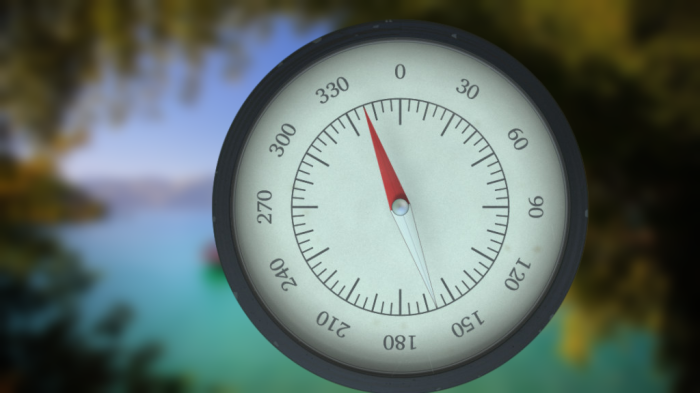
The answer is 340 °
